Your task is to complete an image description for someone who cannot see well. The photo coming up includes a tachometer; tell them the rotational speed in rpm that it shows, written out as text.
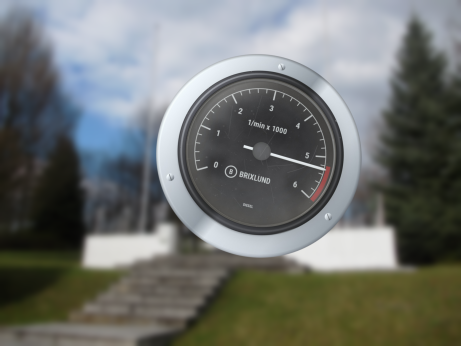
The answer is 5300 rpm
